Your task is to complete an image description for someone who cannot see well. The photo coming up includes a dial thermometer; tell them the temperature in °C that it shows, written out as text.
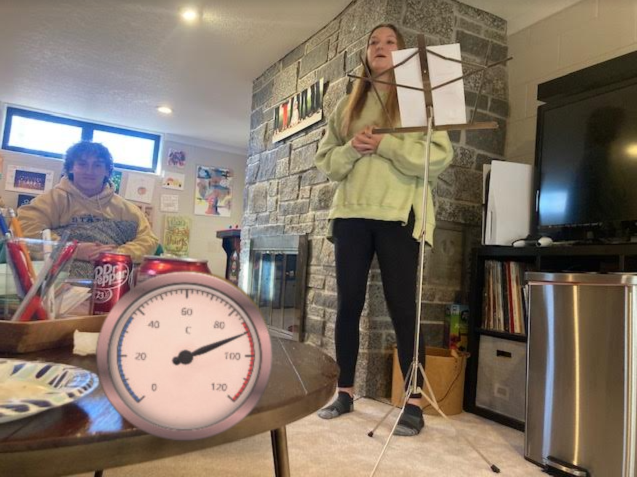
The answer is 90 °C
